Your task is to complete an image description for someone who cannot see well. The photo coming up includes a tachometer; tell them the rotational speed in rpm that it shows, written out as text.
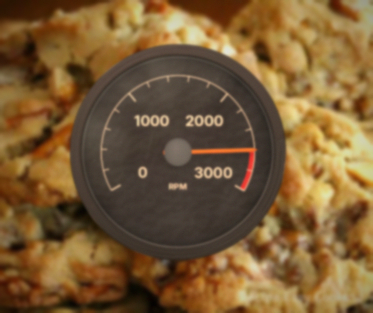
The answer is 2600 rpm
